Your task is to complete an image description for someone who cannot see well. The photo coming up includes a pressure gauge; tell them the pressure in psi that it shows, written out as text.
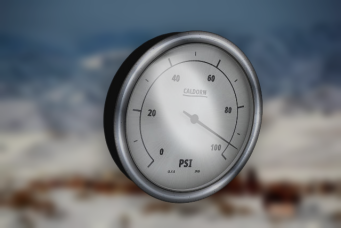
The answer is 95 psi
